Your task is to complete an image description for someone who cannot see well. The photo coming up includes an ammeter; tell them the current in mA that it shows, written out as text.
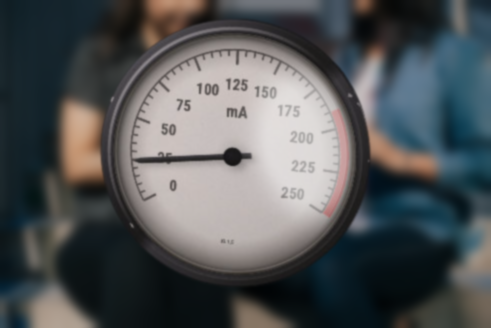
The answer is 25 mA
